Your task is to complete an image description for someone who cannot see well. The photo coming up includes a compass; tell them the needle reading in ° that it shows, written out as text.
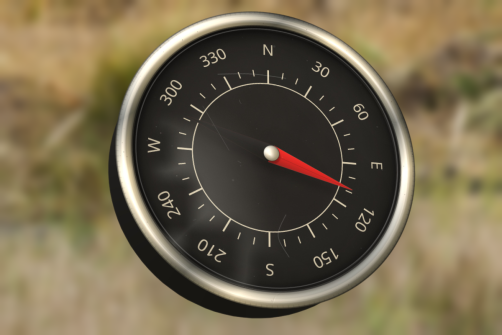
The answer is 110 °
